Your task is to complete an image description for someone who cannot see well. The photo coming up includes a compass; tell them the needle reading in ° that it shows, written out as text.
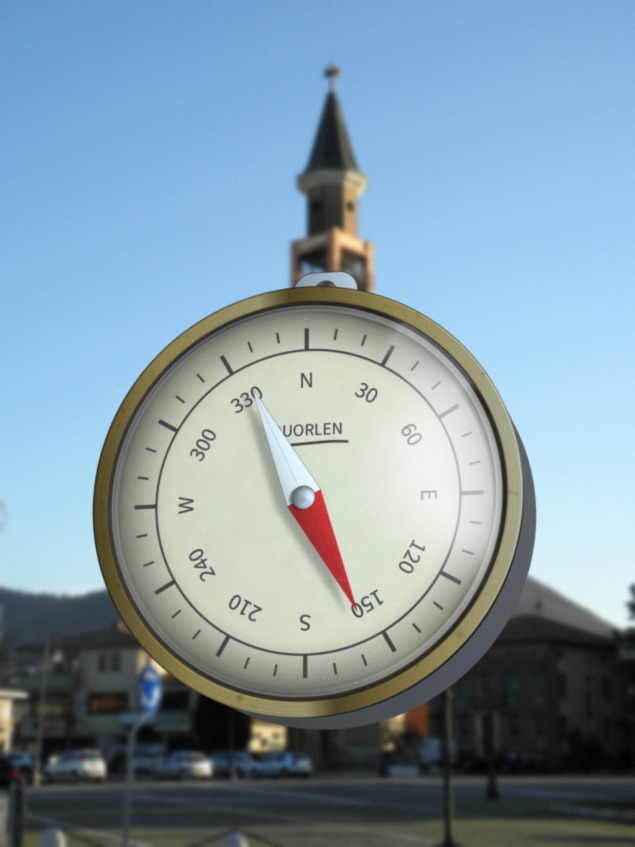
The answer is 155 °
